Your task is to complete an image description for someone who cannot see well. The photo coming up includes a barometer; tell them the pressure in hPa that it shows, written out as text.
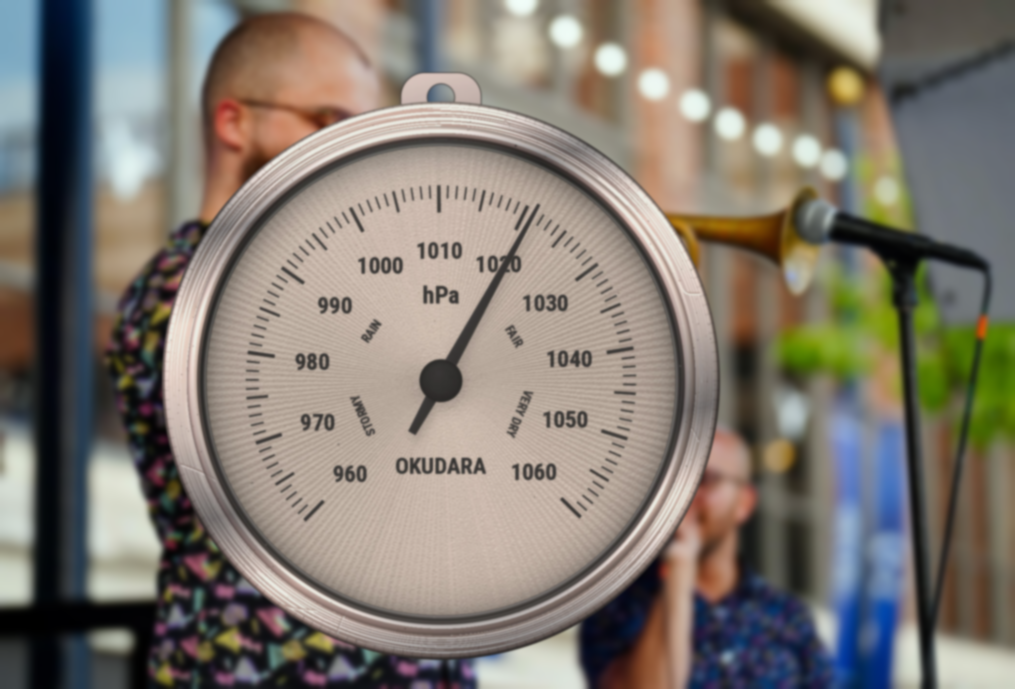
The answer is 1021 hPa
